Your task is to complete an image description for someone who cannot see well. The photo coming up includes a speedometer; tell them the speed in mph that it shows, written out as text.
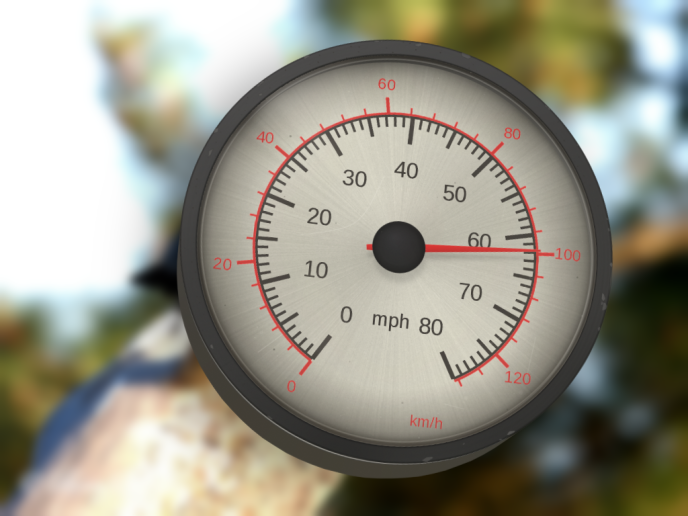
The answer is 62 mph
